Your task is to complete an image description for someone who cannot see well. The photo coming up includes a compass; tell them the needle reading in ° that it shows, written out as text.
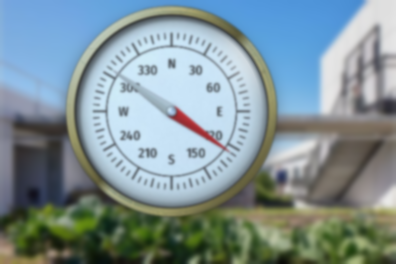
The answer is 125 °
